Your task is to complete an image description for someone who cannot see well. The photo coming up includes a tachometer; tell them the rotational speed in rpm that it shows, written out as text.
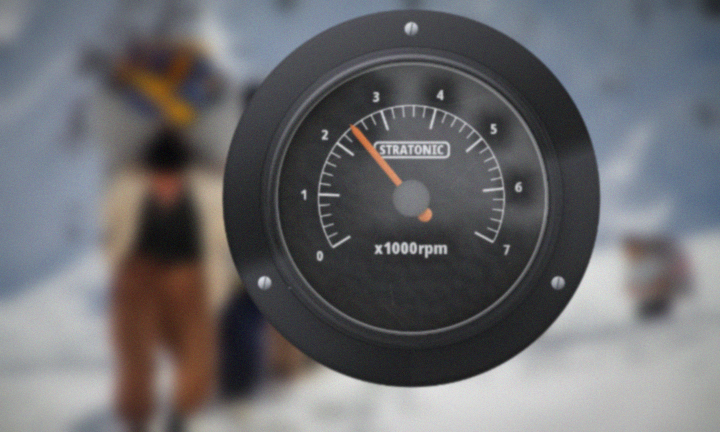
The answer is 2400 rpm
